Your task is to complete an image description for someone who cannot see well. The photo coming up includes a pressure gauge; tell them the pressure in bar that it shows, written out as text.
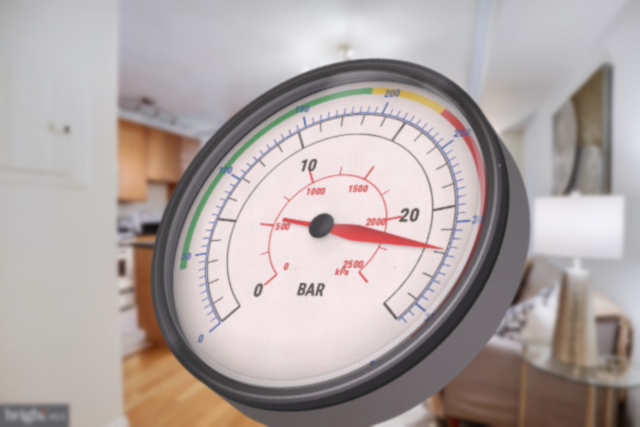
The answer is 22 bar
